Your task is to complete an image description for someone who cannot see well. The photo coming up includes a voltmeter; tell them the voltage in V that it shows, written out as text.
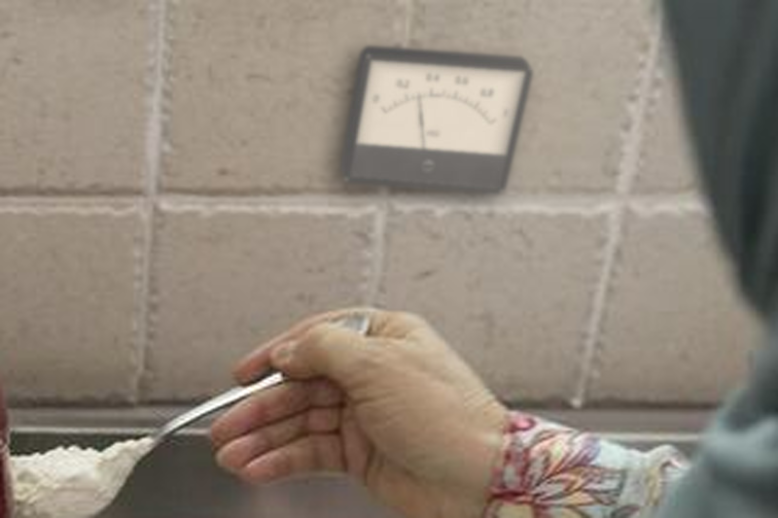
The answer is 0.3 V
